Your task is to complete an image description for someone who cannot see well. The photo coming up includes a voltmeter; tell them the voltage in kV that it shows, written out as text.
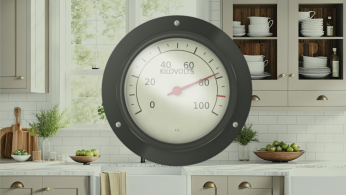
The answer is 77.5 kV
